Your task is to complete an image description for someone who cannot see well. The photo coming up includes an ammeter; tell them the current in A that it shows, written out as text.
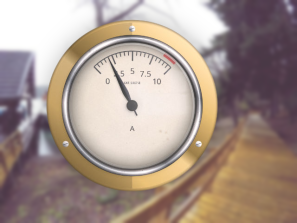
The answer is 2 A
